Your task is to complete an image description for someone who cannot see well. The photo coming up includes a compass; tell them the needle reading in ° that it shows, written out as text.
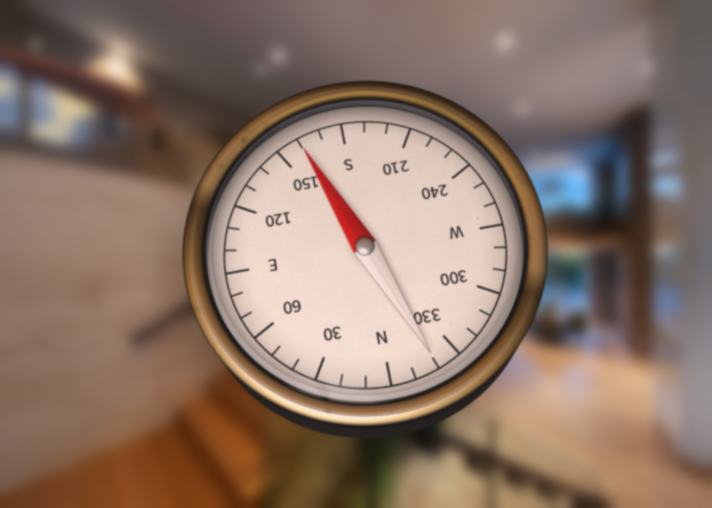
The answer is 160 °
